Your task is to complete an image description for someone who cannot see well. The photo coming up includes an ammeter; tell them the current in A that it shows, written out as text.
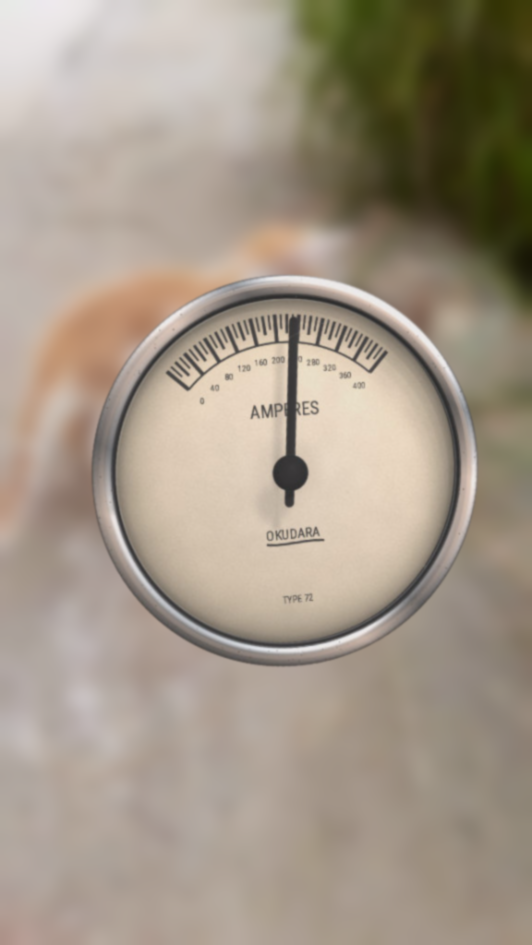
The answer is 230 A
